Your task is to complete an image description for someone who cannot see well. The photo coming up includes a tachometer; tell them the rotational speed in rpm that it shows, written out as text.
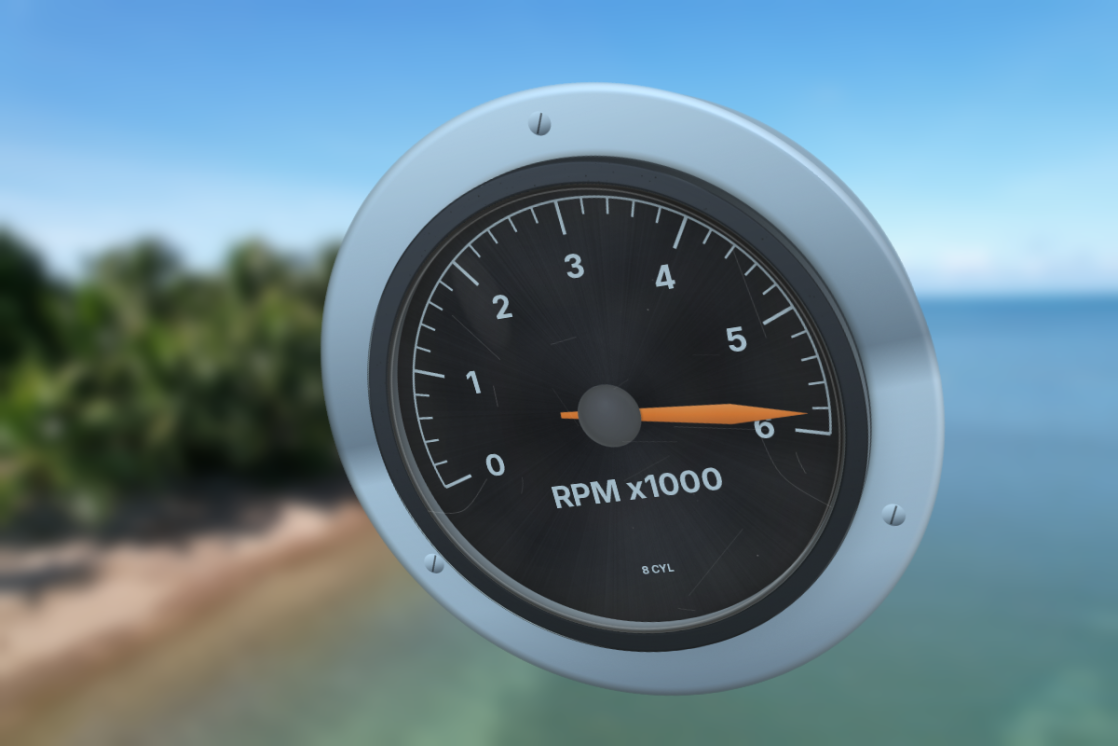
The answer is 5800 rpm
